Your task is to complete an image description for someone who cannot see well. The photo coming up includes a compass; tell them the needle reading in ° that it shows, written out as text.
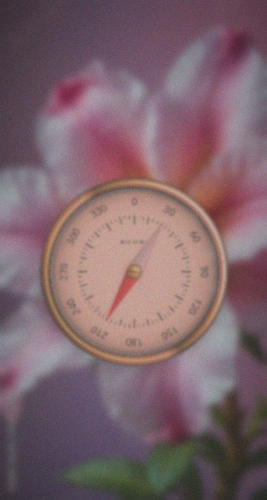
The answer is 210 °
